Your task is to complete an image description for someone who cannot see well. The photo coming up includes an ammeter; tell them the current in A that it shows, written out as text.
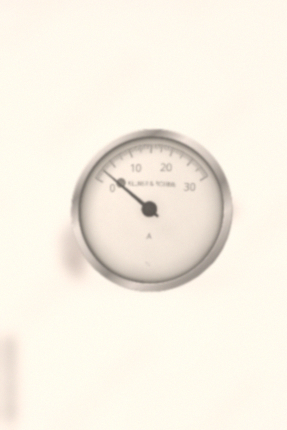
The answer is 2.5 A
